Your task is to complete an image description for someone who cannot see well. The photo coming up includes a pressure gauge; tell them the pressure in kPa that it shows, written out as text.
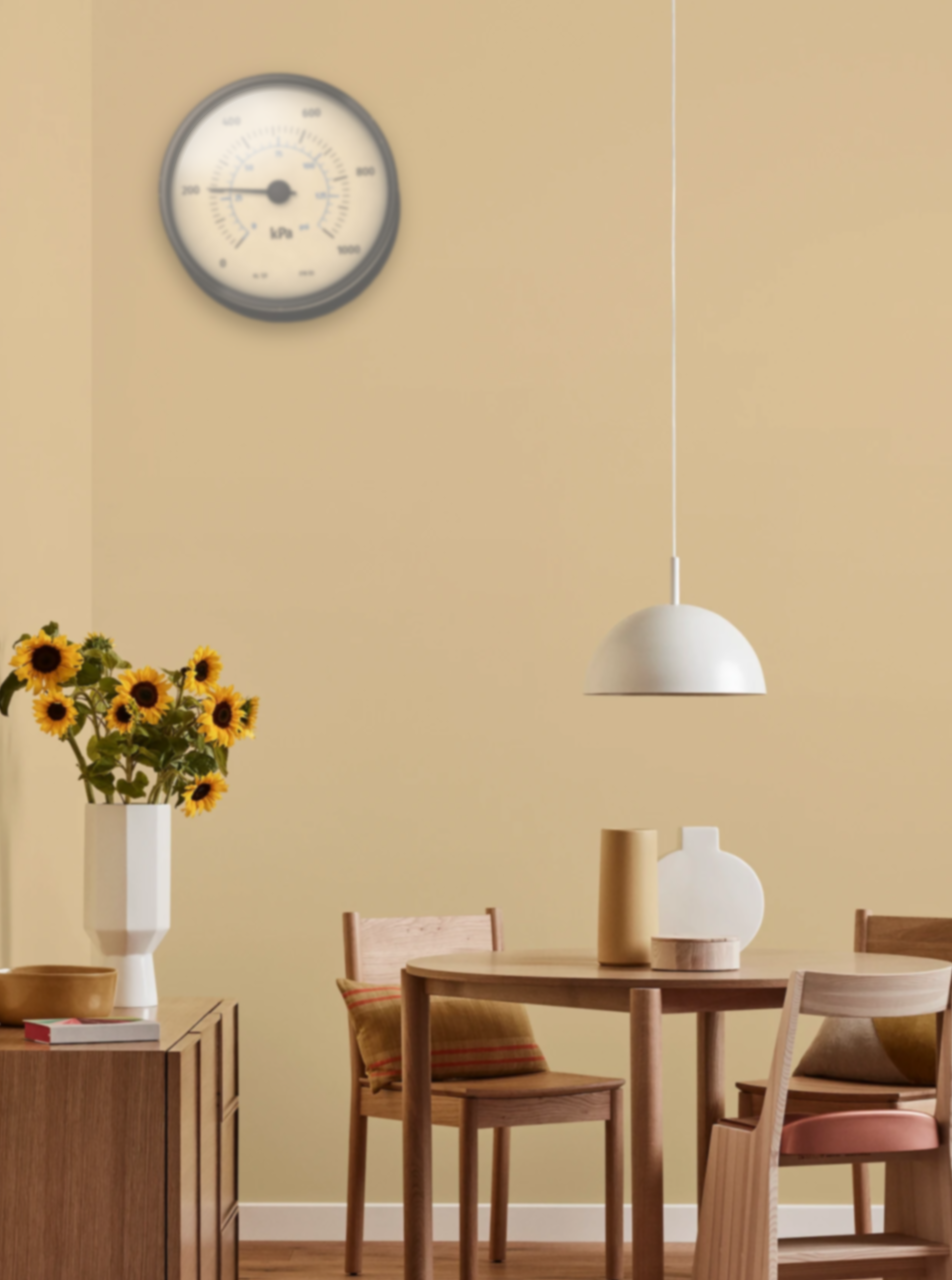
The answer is 200 kPa
